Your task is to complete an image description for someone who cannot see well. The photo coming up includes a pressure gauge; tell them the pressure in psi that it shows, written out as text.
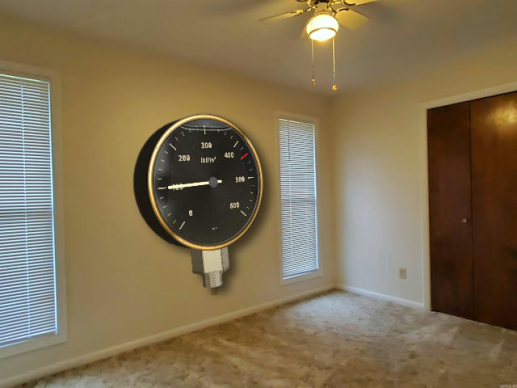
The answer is 100 psi
